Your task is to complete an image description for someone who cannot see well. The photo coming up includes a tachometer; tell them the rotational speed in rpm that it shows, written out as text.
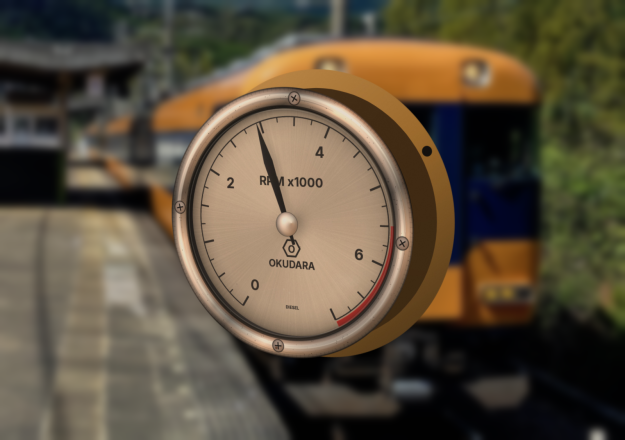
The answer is 3000 rpm
